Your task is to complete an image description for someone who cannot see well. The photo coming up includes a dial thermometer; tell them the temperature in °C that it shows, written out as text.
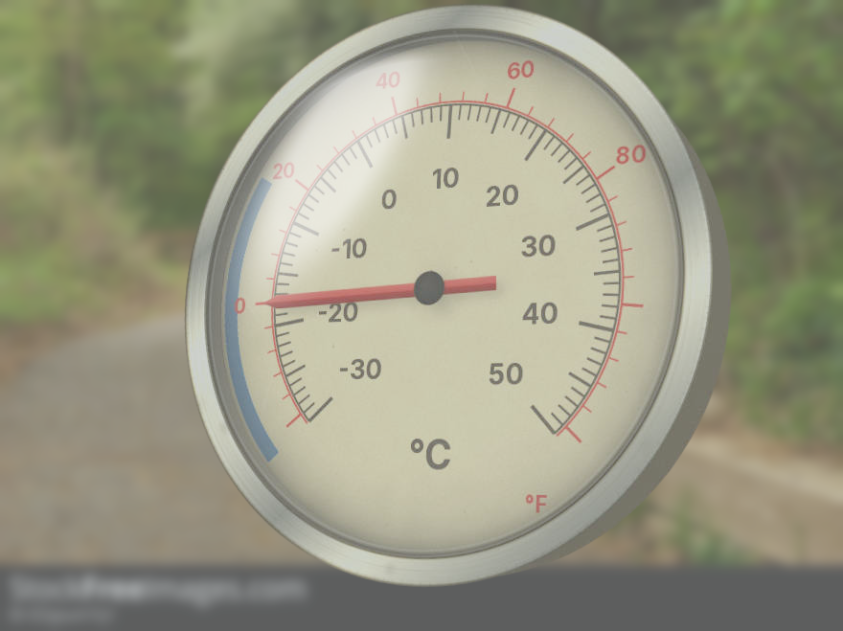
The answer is -18 °C
